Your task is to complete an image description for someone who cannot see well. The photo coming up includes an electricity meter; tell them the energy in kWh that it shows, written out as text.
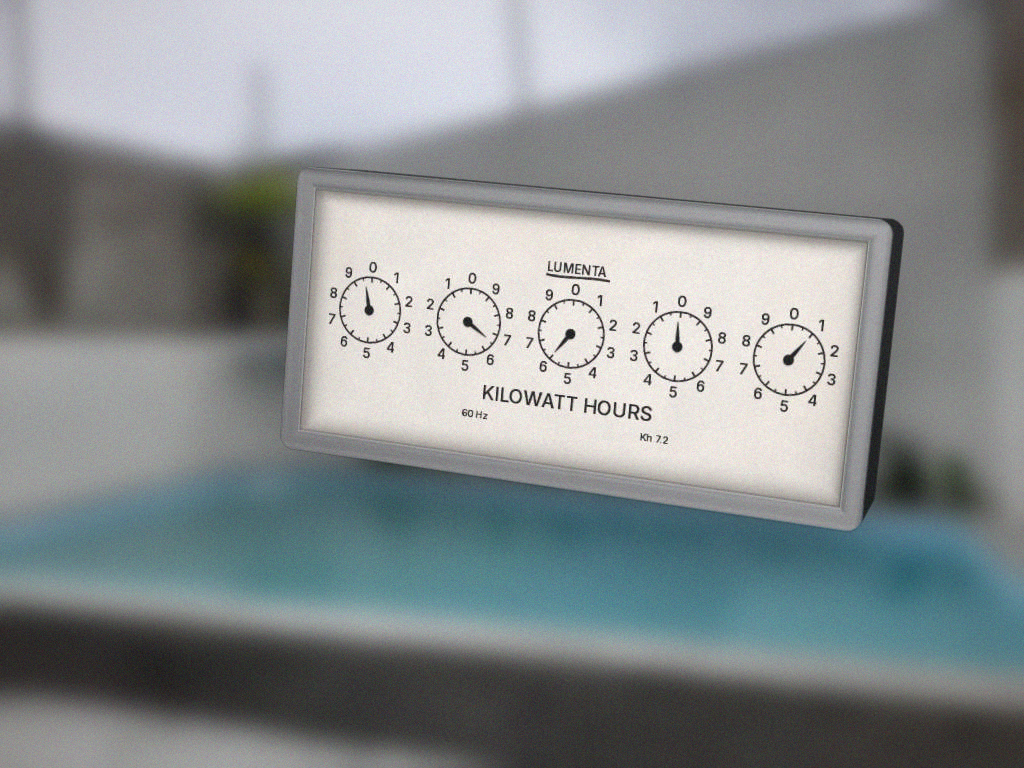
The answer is 96601 kWh
